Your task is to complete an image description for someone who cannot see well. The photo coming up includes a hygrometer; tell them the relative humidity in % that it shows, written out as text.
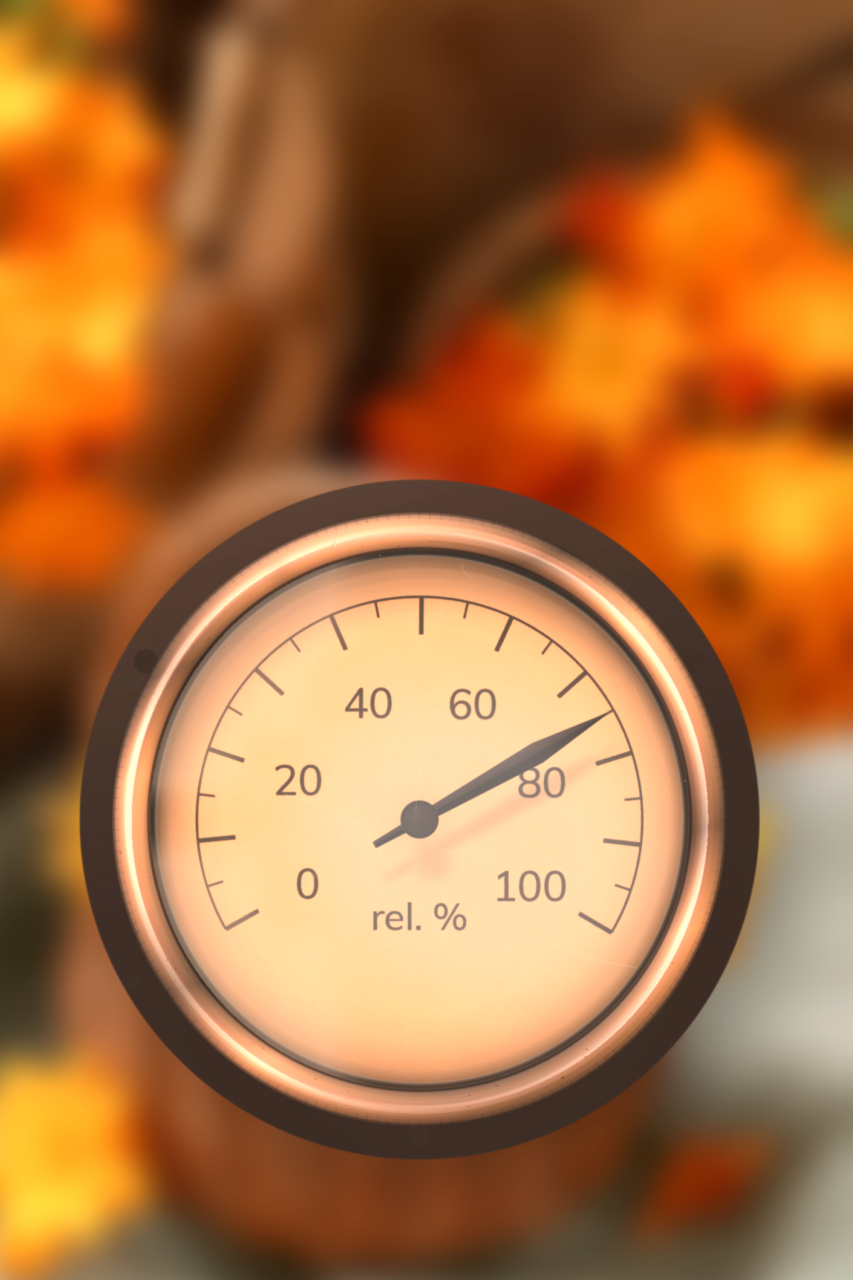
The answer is 75 %
